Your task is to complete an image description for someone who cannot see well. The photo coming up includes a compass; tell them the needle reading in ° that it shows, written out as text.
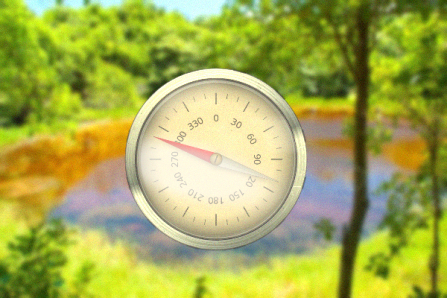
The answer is 290 °
